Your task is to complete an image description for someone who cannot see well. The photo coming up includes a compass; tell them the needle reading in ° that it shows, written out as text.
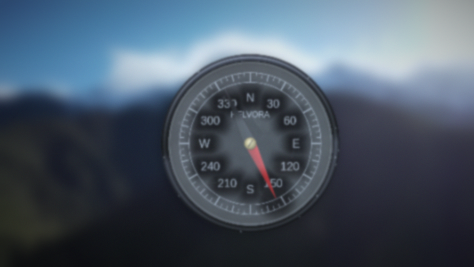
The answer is 155 °
